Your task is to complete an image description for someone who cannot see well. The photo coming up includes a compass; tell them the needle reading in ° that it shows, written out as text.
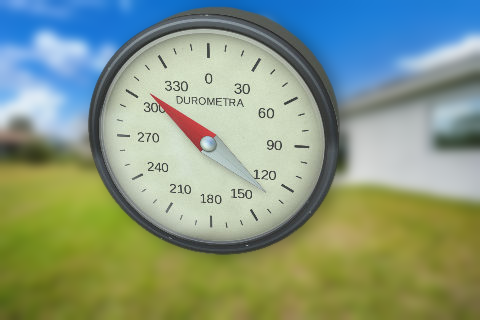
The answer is 310 °
